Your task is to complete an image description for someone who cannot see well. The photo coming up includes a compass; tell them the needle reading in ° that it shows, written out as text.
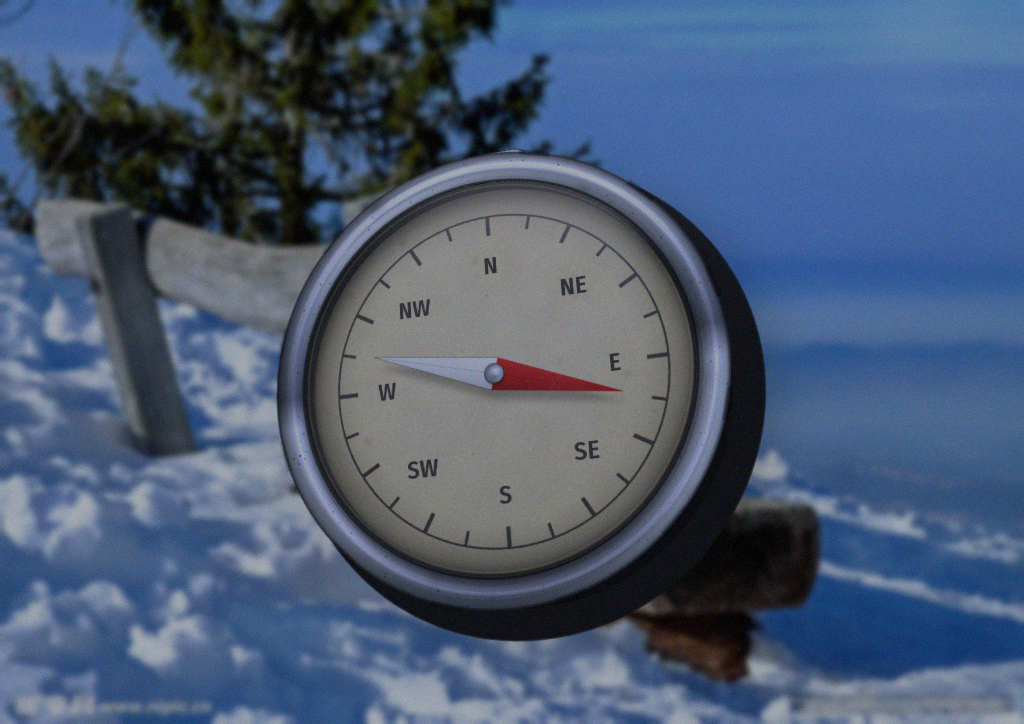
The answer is 105 °
